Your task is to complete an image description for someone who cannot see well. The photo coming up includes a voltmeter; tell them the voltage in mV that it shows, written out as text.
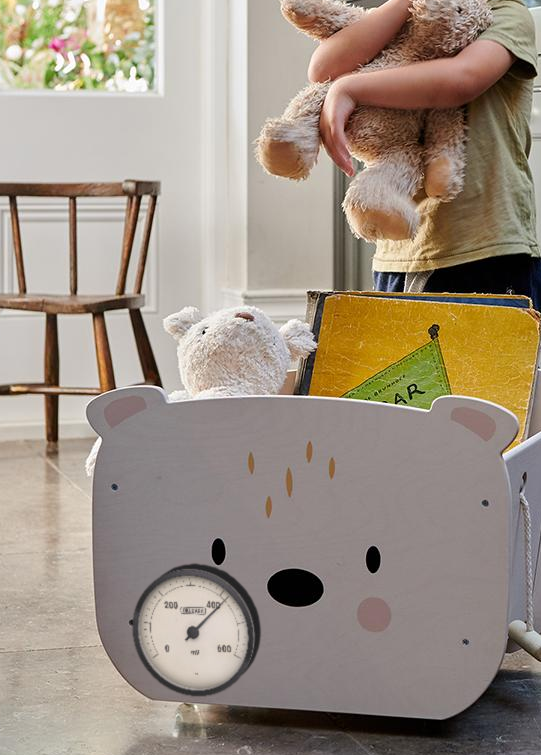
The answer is 420 mV
